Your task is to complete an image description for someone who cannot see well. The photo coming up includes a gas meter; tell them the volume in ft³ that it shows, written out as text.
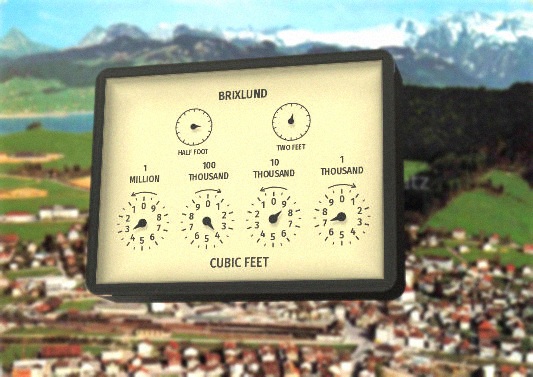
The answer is 338700 ft³
